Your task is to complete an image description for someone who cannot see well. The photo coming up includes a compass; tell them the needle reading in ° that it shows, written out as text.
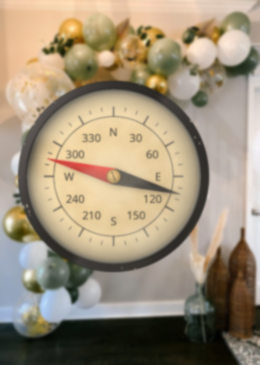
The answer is 285 °
